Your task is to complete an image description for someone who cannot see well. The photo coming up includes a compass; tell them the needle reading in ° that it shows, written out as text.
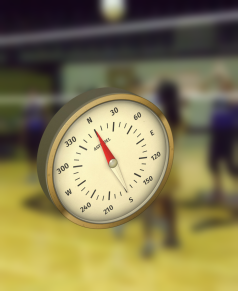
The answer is 0 °
